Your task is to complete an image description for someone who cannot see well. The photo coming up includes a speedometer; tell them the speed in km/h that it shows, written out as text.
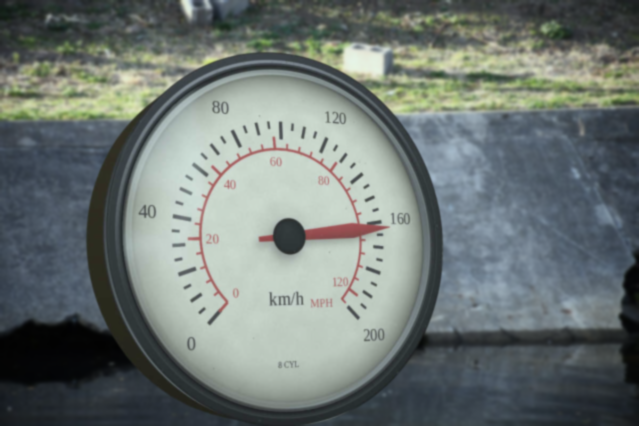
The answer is 162.5 km/h
